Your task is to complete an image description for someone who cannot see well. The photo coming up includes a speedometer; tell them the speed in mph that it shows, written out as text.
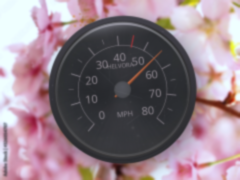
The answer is 55 mph
